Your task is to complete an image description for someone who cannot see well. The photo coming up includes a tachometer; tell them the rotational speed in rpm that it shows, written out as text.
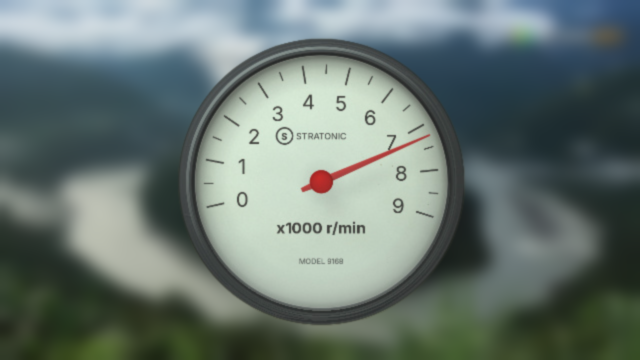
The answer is 7250 rpm
